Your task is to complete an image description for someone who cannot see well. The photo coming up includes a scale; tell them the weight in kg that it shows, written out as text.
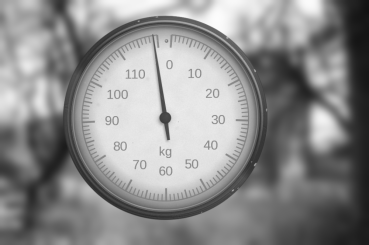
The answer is 119 kg
